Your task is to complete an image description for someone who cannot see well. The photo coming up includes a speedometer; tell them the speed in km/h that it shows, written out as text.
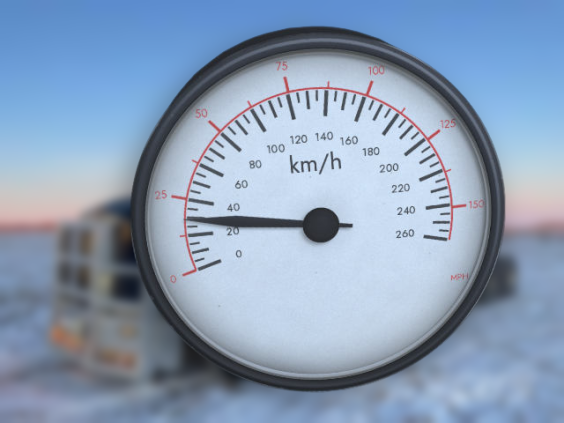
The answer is 30 km/h
